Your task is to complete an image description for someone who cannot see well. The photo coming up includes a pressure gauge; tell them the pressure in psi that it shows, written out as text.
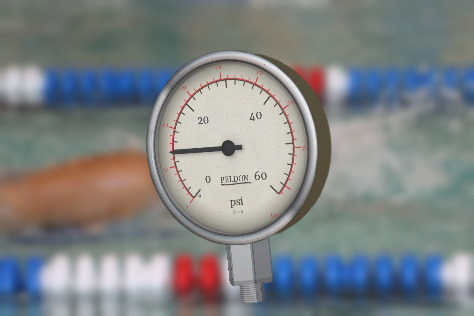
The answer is 10 psi
